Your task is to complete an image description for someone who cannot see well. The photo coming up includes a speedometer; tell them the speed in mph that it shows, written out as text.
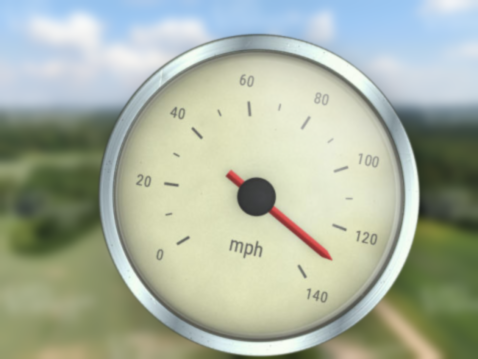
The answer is 130 mph
